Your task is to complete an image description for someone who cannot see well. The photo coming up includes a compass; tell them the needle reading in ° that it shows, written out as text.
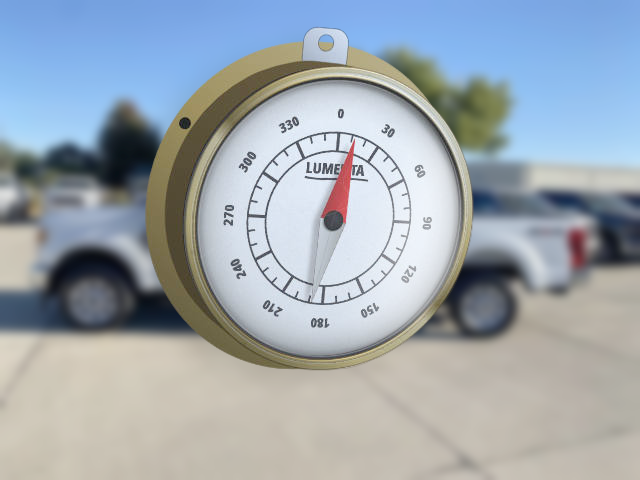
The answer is 10 °
